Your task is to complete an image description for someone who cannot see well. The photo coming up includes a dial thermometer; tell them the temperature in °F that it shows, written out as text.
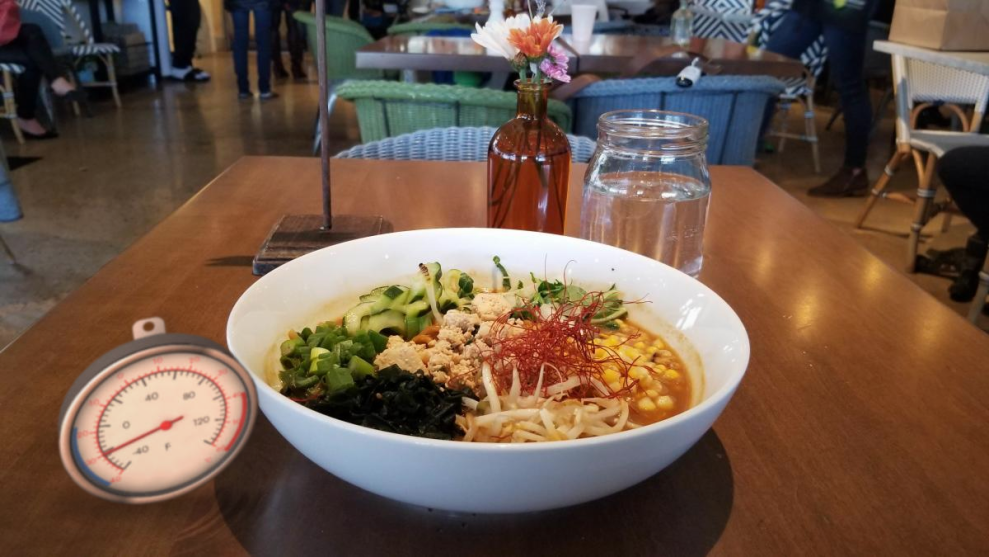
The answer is -20 °F
